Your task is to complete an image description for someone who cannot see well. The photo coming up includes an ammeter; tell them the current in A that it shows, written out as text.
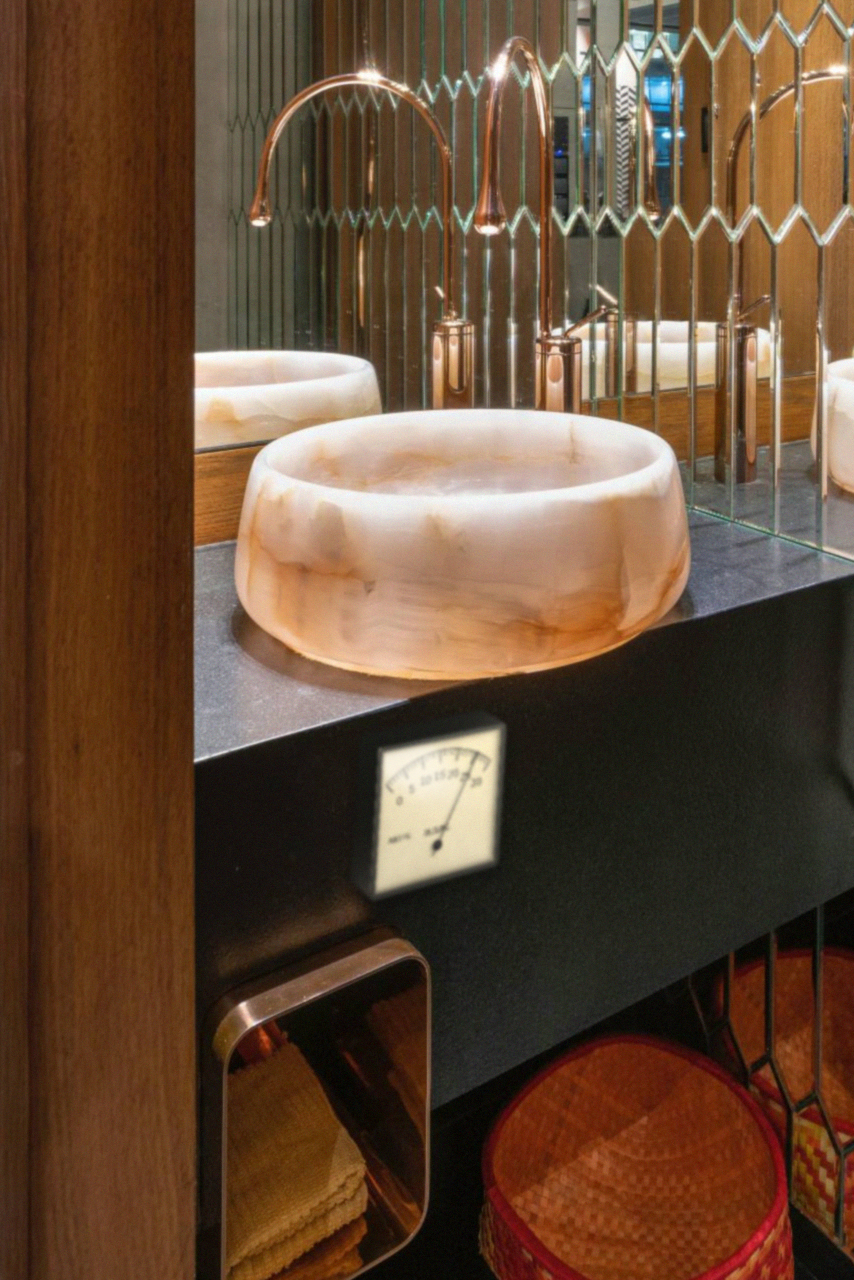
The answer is 25 A
